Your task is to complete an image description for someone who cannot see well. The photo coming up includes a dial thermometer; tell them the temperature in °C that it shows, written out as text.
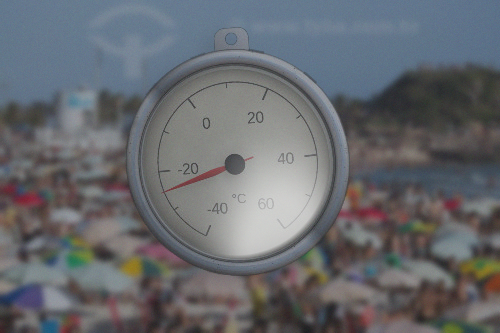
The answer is -25 °C
